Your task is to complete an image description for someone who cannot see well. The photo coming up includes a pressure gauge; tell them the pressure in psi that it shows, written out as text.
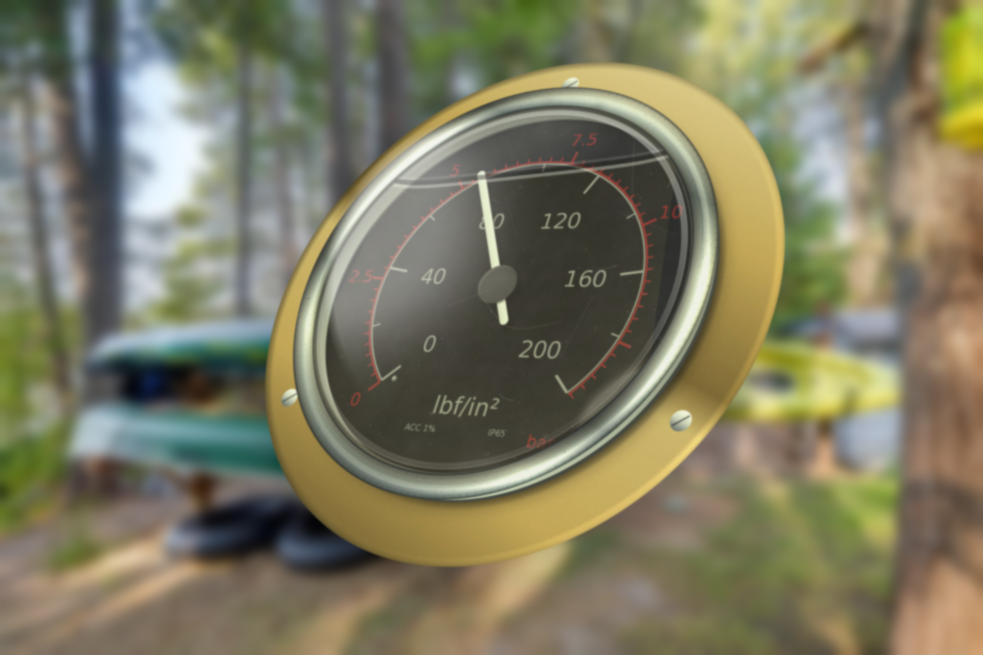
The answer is 80 psi
